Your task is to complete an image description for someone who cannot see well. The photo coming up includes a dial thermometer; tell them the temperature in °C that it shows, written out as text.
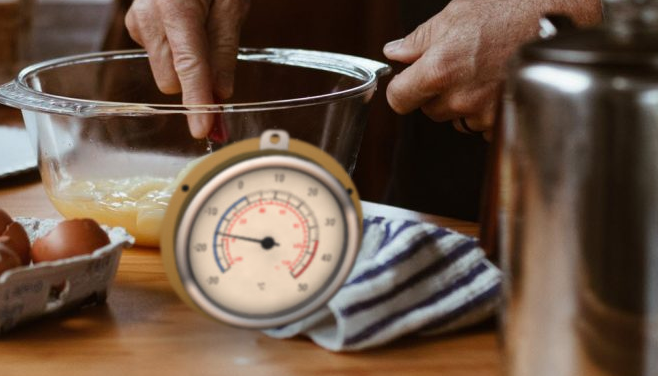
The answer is -15 °C
